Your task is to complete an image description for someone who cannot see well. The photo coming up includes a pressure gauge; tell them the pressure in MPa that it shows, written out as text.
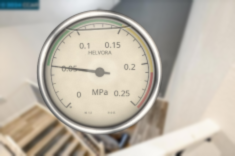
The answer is 0.05 MPa
